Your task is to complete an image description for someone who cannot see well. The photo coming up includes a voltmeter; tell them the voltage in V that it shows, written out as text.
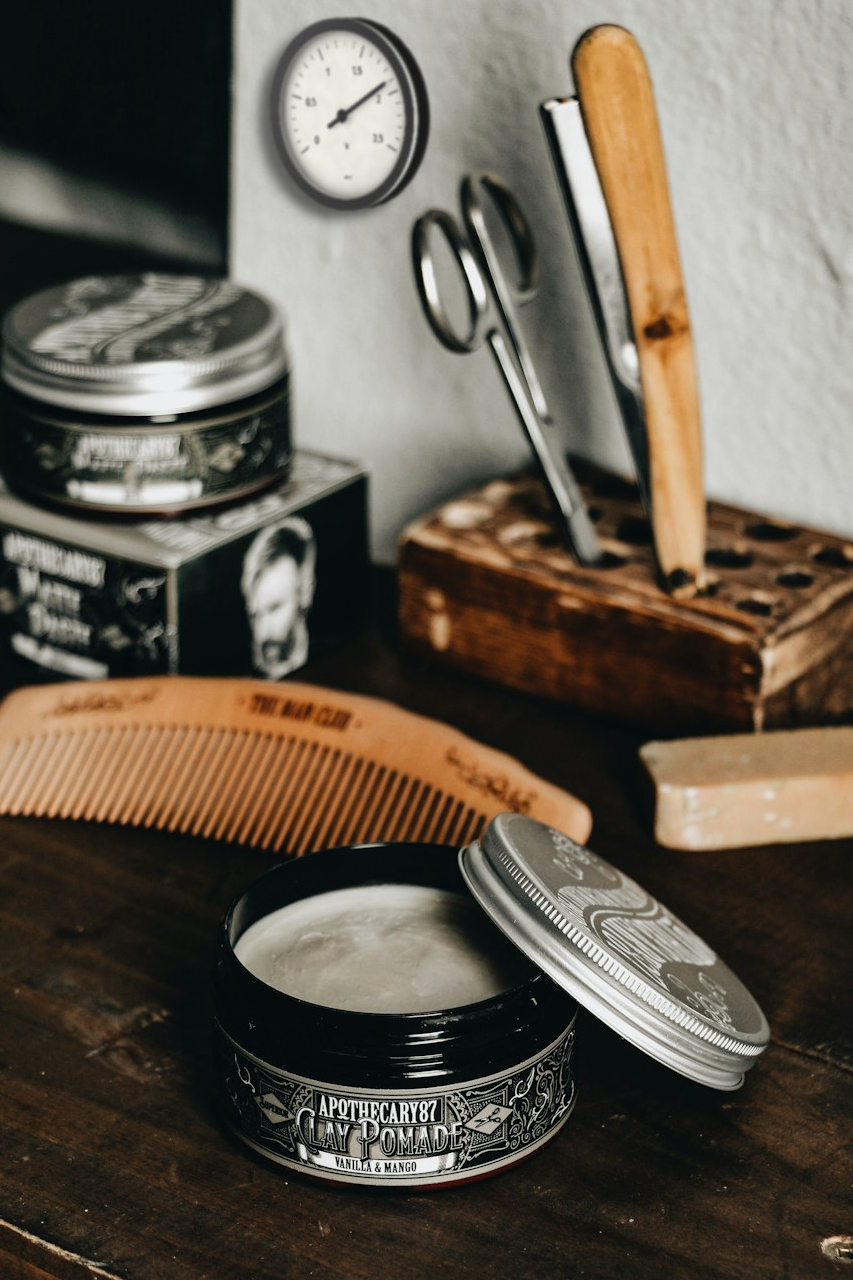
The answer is 1.9 V
